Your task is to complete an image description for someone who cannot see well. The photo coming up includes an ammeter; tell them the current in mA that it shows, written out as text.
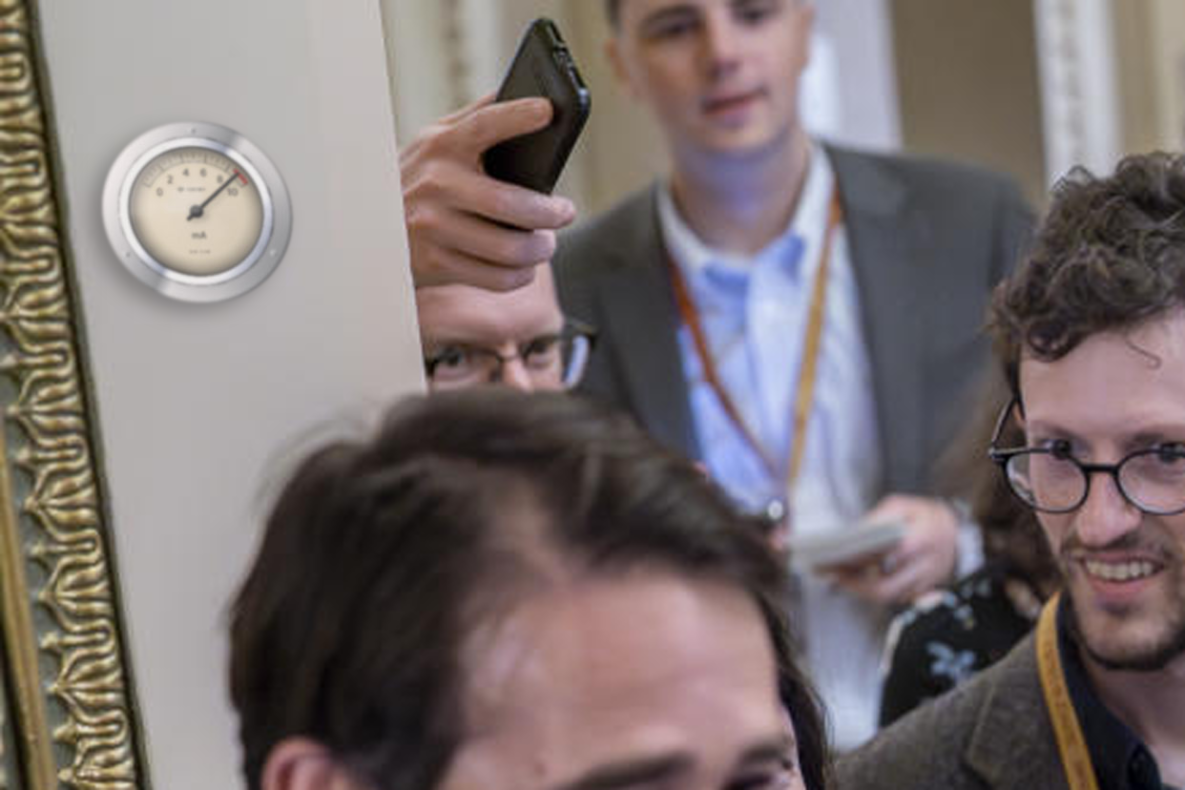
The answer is 9 mA
